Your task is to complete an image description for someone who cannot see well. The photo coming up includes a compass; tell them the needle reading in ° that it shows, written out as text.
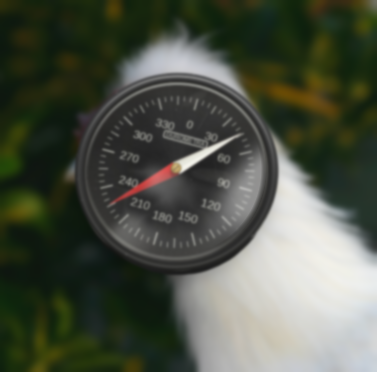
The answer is 225 °
